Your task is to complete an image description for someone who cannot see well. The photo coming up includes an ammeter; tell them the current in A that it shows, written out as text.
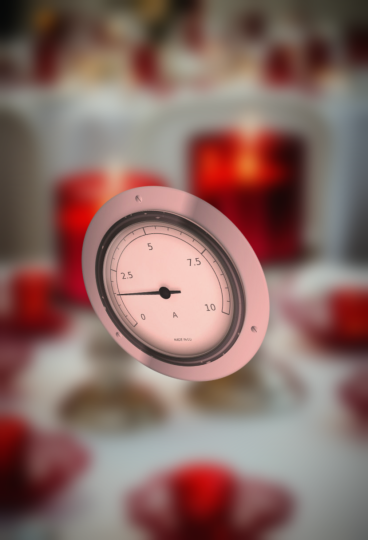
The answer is 1.5 A
